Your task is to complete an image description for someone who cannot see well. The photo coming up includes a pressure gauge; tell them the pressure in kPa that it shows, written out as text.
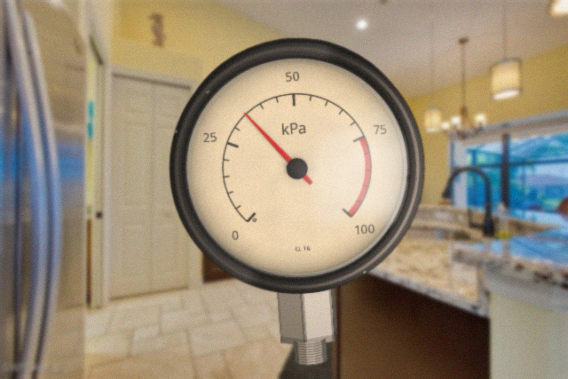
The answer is 35 kPa
